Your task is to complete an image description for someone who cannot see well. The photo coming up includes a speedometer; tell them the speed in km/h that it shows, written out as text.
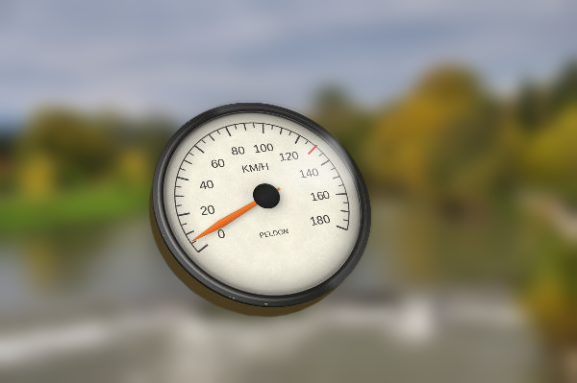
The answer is 5 km/h
